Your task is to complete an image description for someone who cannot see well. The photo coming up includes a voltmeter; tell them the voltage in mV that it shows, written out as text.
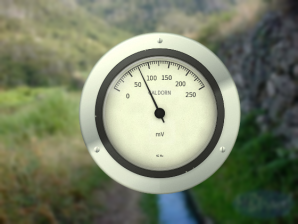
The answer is 75 mV
